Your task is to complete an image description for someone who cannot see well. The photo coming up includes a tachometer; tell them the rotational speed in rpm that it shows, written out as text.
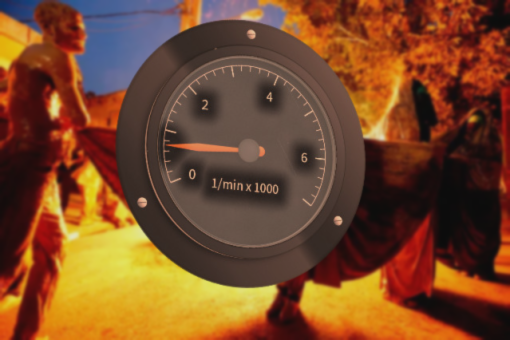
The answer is 700 rpm
